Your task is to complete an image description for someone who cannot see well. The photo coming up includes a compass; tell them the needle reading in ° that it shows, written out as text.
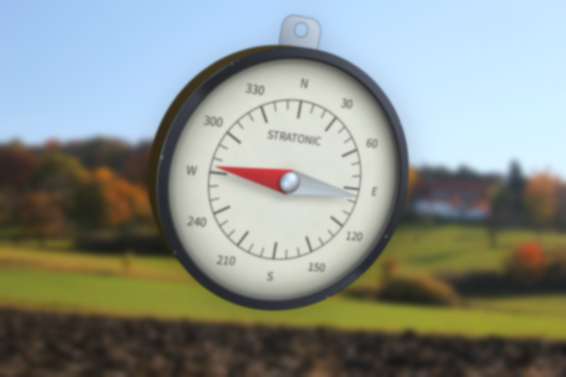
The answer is 275 °
